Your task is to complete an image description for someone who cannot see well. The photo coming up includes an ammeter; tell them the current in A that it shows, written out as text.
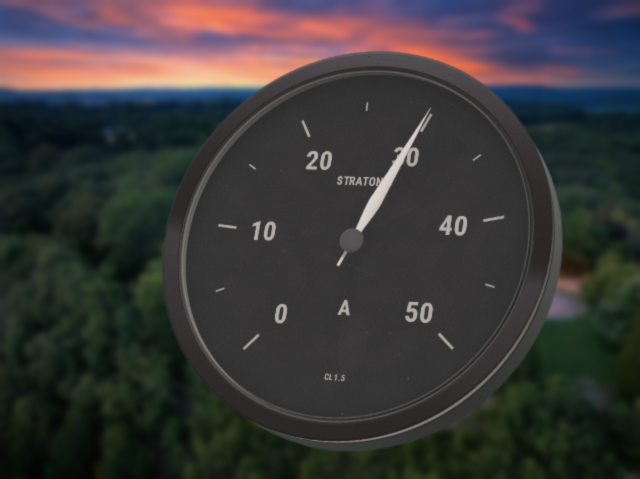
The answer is 30 A
